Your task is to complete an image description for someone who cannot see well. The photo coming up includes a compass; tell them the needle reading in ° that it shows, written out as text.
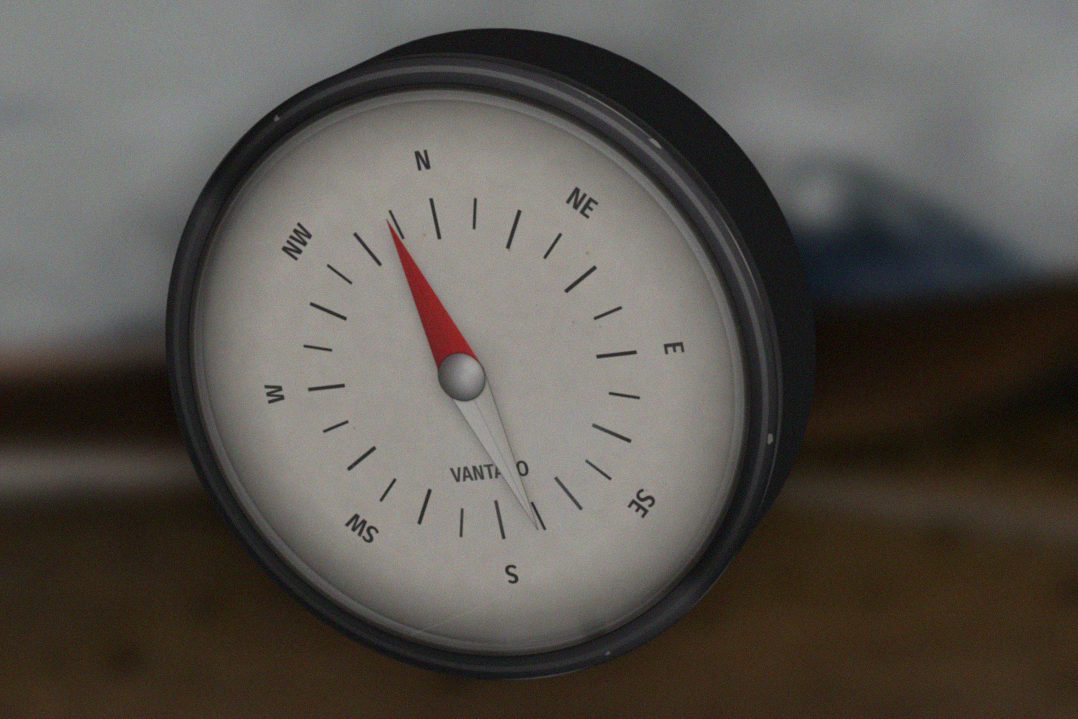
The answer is 345 °
